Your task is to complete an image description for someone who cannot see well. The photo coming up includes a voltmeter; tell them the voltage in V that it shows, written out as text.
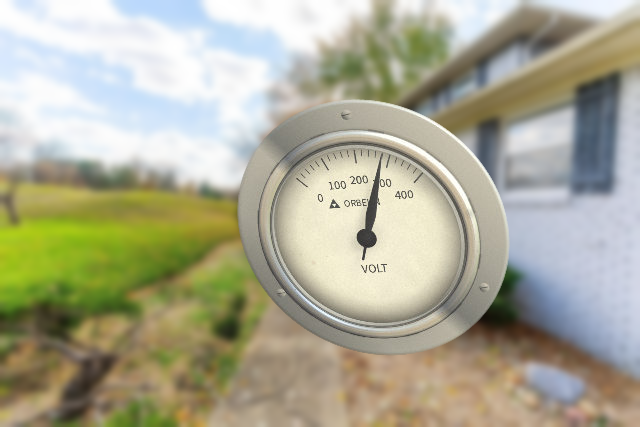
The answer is 280 V
